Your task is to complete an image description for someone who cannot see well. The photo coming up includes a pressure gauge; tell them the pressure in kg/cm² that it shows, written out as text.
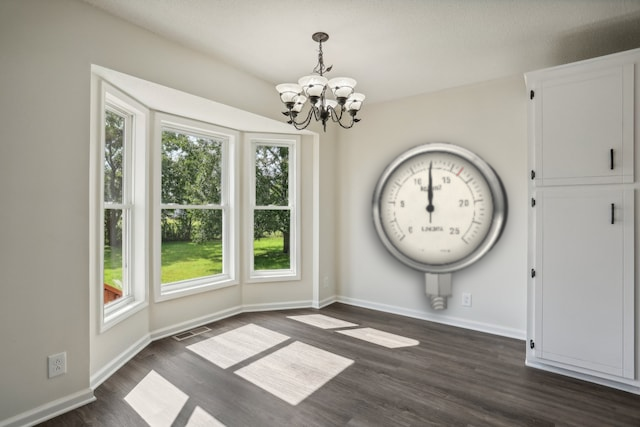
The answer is 12.5 kg/cm²
